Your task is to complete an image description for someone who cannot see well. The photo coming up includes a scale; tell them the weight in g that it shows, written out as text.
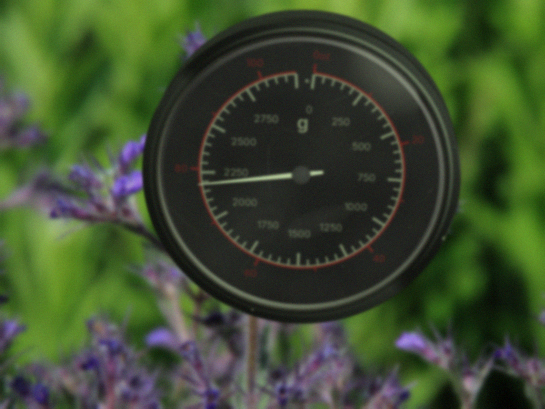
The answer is 2200 g
